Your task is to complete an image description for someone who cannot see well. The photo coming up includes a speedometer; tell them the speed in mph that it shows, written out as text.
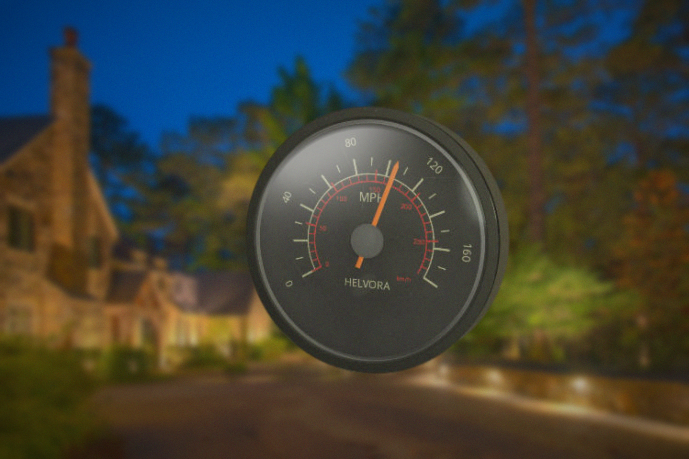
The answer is 105 mph
